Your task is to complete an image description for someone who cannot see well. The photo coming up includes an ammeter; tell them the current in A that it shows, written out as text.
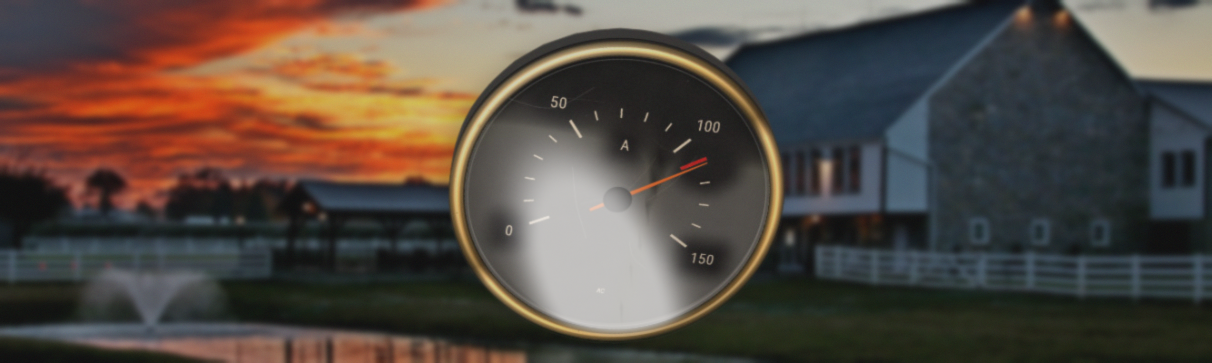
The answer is 110 A
